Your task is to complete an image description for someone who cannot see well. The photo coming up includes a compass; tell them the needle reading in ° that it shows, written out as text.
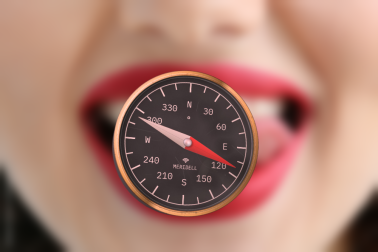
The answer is 112.5 °
